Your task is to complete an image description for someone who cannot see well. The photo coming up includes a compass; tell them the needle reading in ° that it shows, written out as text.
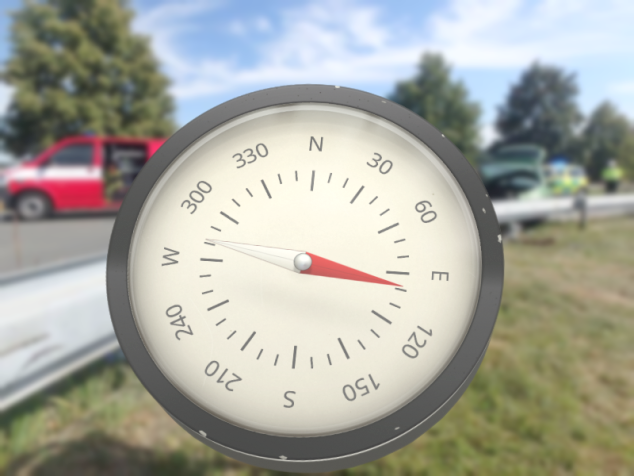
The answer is 100 °
